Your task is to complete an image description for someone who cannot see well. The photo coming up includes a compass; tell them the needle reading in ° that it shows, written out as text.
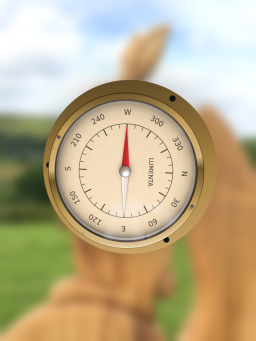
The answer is 270 °
